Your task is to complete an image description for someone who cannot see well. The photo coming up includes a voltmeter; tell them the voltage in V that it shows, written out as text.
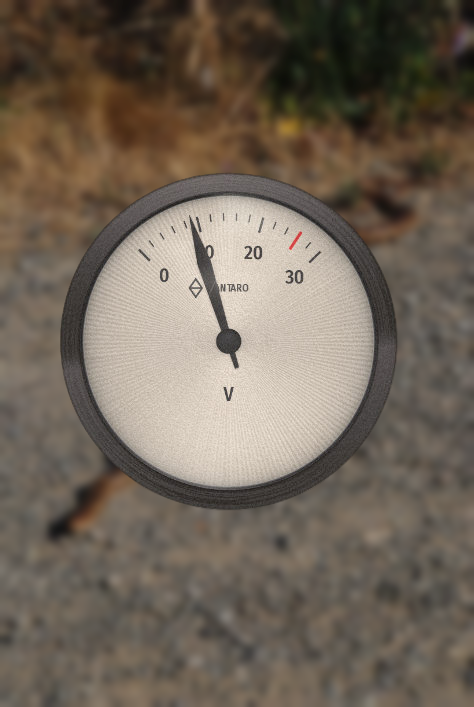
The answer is 9 V
